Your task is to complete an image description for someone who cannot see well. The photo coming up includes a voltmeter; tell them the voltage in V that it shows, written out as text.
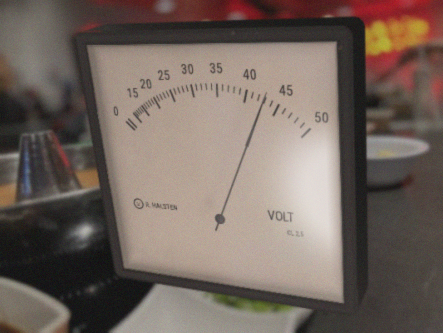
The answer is 43 V
